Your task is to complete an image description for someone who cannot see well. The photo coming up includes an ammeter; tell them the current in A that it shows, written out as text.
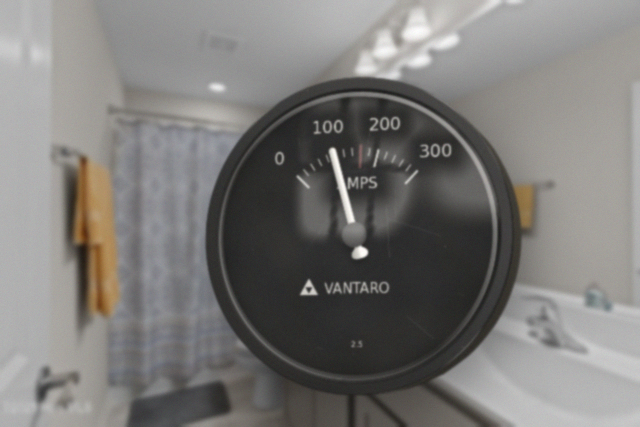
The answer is 100 A
